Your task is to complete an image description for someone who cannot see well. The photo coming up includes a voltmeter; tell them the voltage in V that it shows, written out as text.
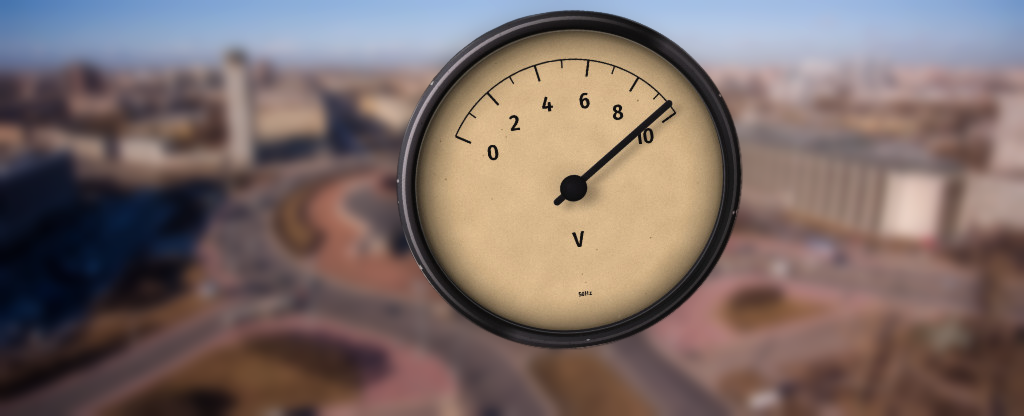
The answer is 9.5 V
